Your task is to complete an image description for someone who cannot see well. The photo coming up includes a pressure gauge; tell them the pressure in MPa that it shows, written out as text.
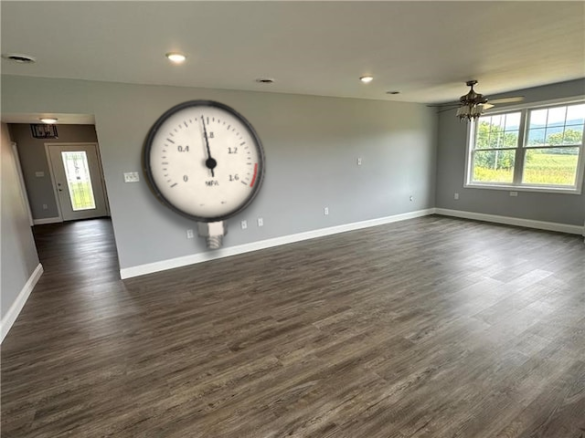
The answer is 0.75 MPa
